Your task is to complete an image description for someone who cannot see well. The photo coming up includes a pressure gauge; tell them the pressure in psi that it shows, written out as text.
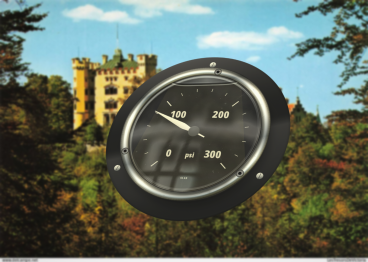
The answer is 80 psi
